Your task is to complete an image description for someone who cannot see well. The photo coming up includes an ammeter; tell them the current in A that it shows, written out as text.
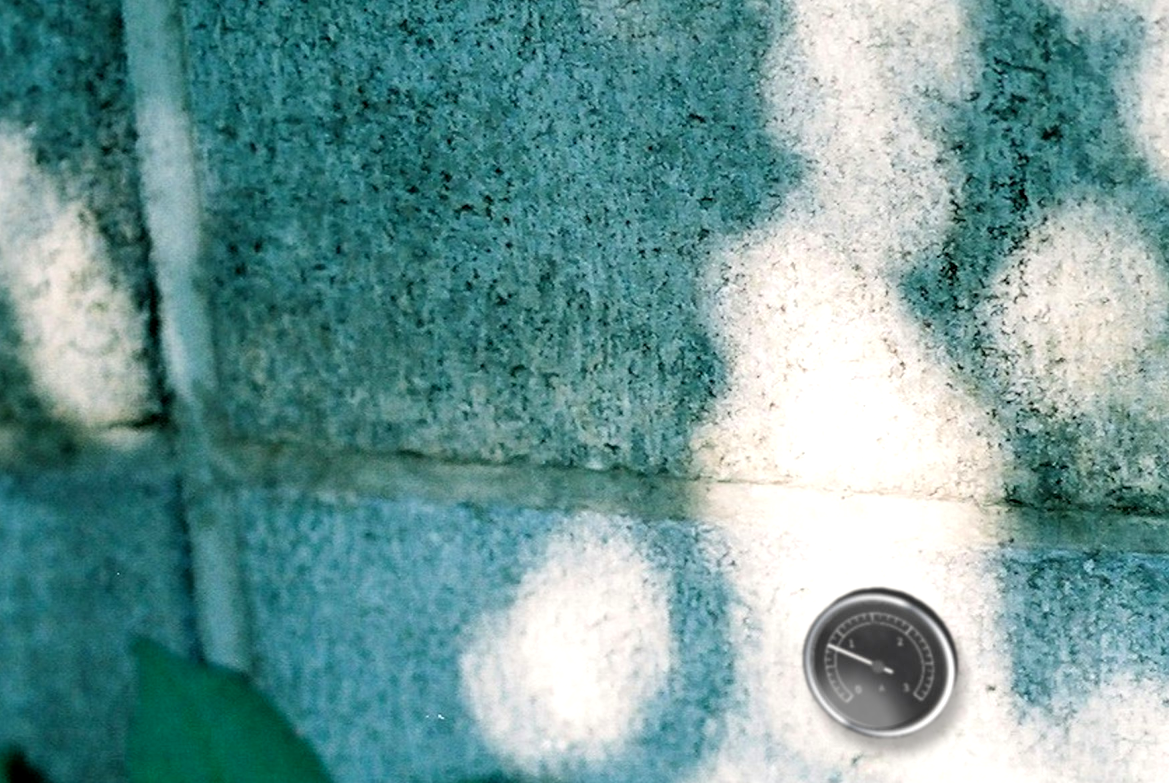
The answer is 0.8 A
